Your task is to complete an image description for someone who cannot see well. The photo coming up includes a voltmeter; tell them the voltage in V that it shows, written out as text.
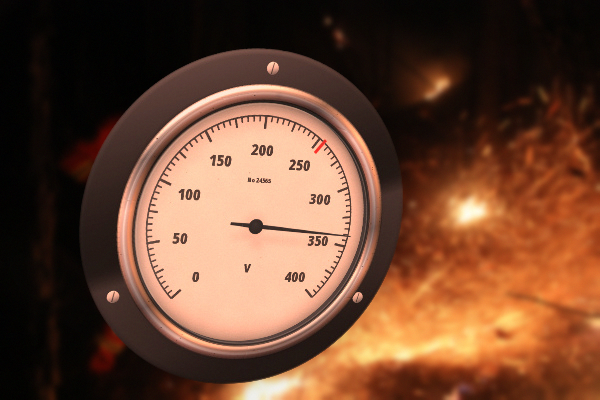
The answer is 340 V
